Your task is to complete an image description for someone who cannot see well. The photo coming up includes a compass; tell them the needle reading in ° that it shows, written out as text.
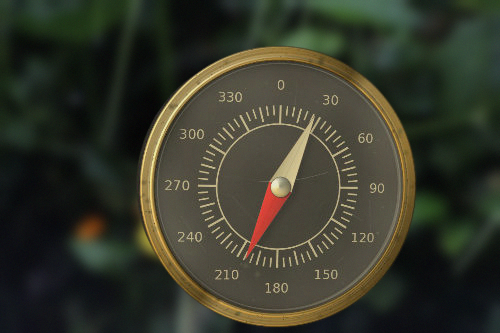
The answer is 205 °
